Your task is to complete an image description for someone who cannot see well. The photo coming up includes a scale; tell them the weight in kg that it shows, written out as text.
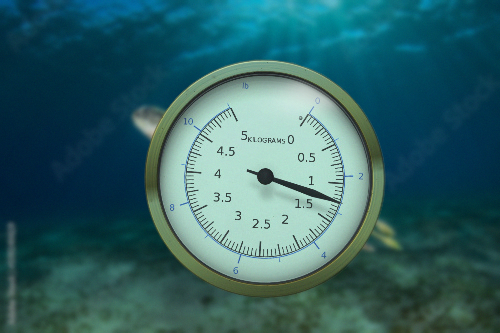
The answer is 1.25 kg
